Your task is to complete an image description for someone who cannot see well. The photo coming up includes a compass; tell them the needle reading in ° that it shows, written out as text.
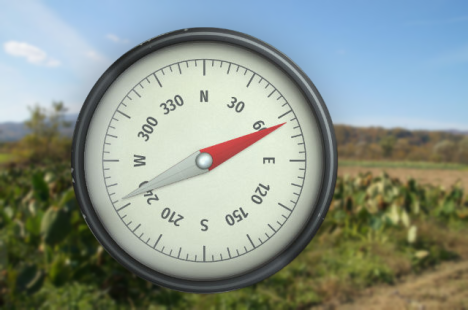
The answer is 65 °
